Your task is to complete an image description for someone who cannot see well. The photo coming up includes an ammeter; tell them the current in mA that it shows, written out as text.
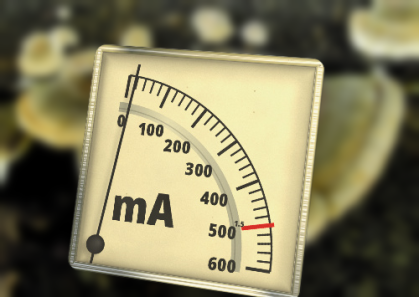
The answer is 20 mA
